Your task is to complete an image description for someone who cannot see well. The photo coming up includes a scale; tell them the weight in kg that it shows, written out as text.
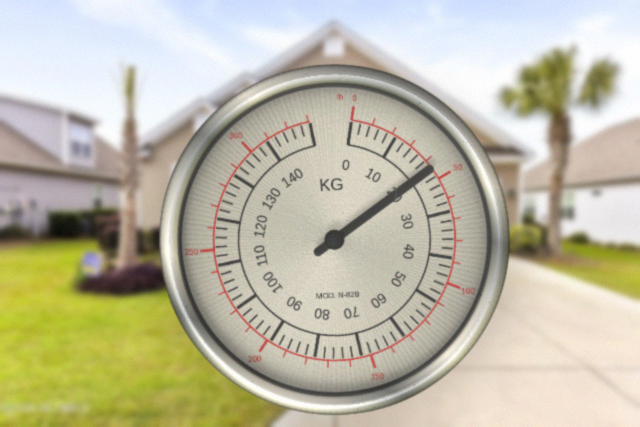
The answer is 20 kg
